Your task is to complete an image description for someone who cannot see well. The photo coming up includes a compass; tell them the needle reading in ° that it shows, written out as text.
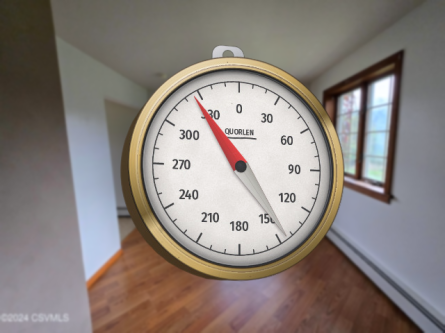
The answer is 325 °
